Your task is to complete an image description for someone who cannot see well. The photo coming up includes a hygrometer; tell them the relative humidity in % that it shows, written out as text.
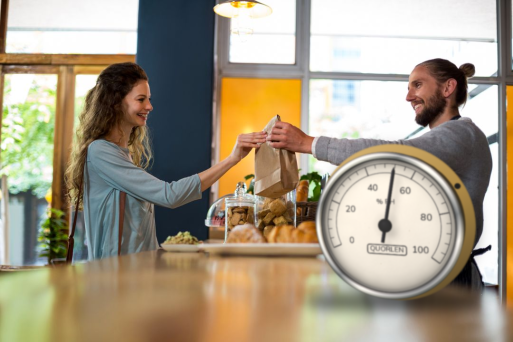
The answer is 52 %
